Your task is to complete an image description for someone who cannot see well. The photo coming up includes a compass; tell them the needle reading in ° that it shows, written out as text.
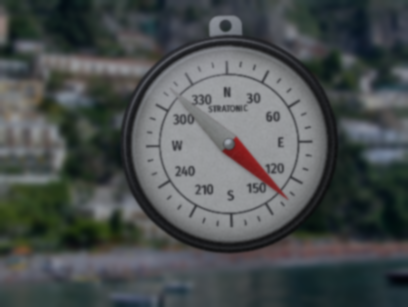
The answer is 135 °
